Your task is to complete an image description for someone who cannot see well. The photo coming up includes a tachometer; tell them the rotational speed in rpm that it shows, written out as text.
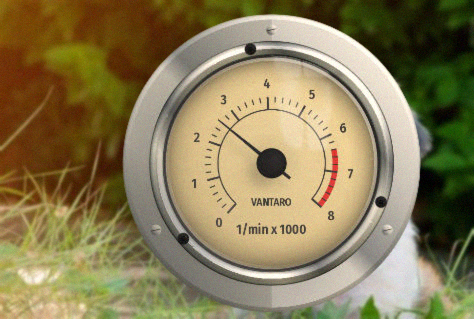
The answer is 2600 rpm
